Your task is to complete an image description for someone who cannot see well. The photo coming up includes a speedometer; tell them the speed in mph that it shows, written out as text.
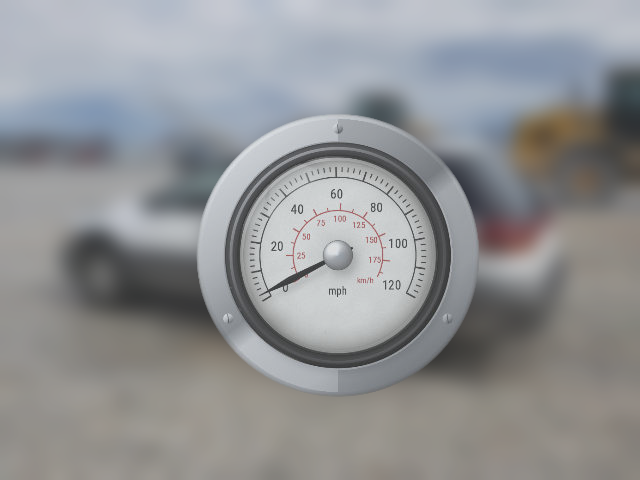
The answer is 2 mph
